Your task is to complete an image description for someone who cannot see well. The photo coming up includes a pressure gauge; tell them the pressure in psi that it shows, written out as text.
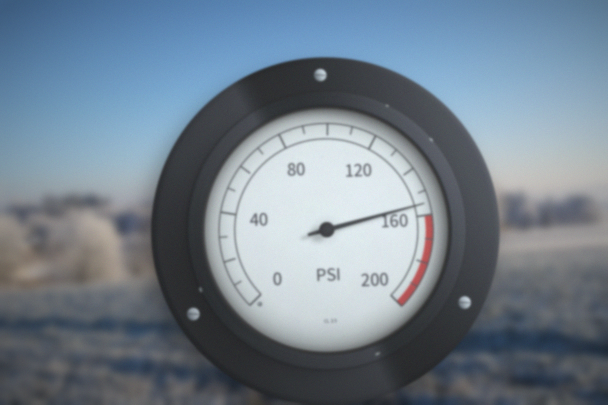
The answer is 155 psi
